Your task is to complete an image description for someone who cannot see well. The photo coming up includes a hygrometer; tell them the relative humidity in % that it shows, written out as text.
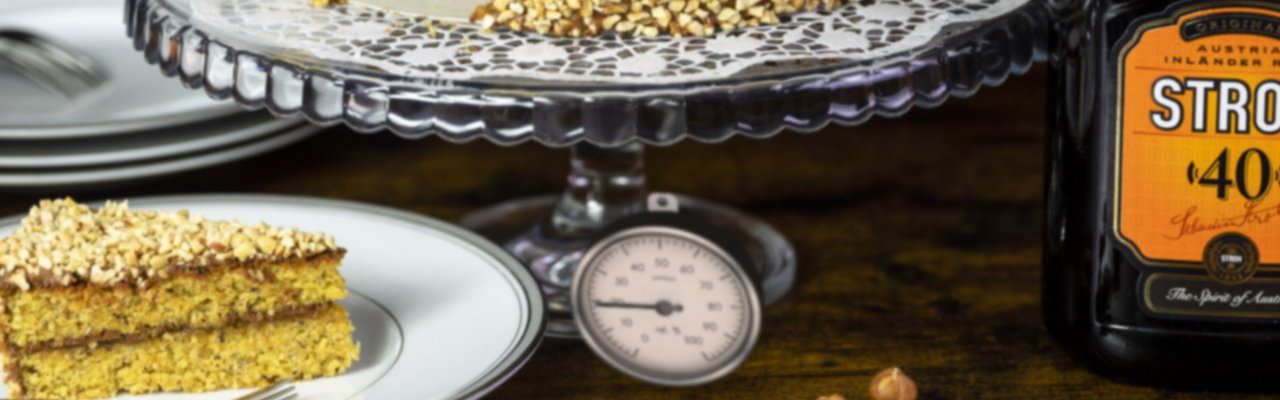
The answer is 20 %
